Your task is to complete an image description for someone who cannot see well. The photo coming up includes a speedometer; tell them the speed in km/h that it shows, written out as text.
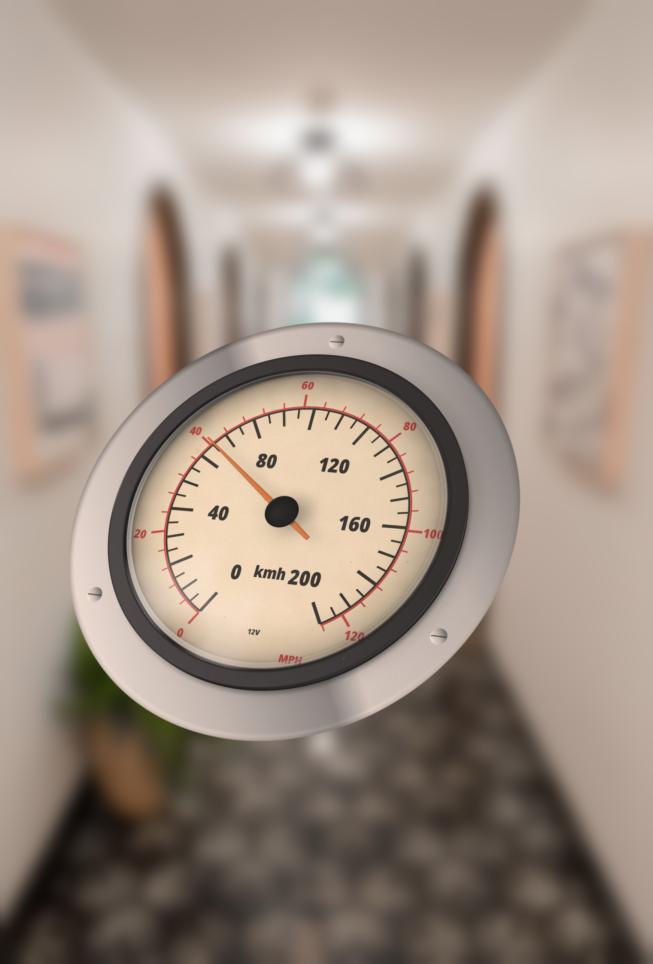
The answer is 65 km/h
